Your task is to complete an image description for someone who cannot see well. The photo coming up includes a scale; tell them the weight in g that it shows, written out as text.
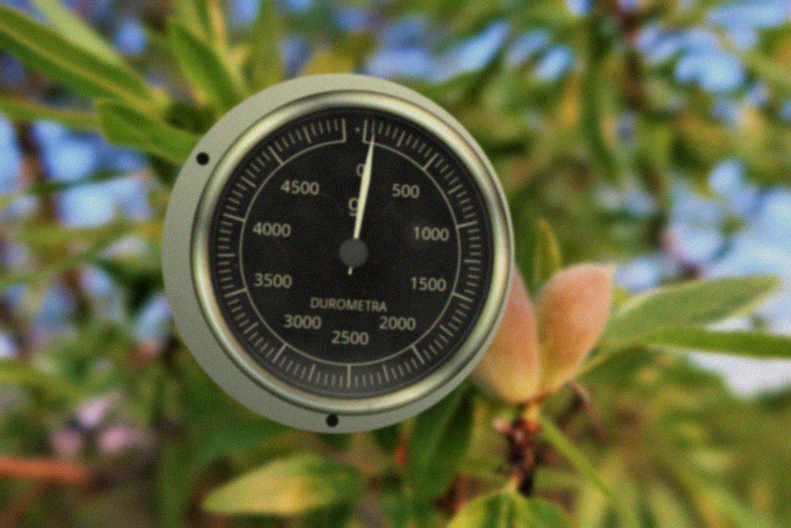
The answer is 50 g
